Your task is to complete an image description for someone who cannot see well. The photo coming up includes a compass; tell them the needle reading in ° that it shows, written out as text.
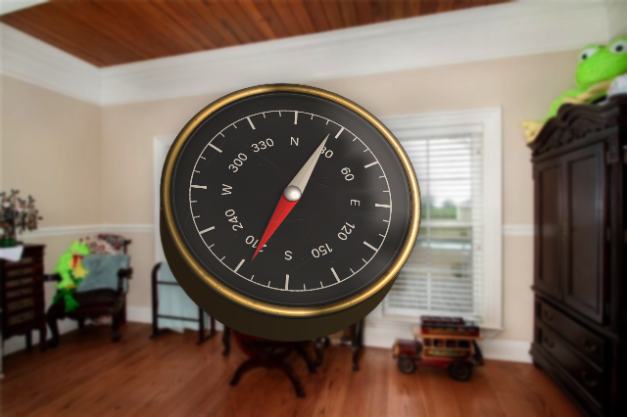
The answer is 205 °
